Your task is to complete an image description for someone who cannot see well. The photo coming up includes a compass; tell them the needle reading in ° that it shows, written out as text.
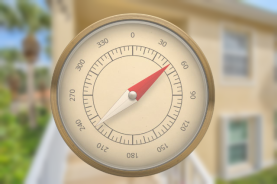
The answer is 50 °
